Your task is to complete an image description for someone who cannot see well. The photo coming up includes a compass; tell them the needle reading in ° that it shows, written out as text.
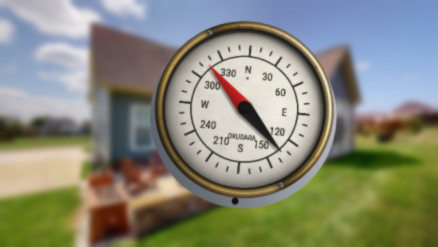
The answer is 315 °
